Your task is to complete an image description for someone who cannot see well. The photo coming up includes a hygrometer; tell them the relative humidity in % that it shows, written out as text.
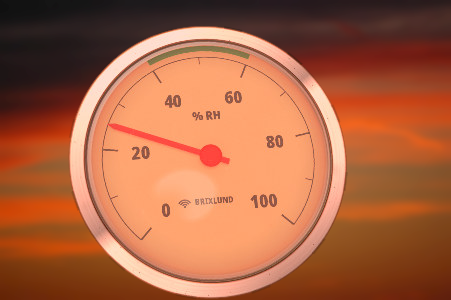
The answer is 25 %
